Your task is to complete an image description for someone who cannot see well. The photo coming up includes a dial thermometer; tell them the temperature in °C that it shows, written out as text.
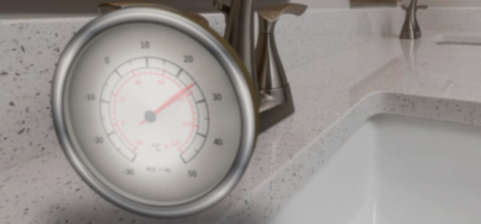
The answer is 25 °C
